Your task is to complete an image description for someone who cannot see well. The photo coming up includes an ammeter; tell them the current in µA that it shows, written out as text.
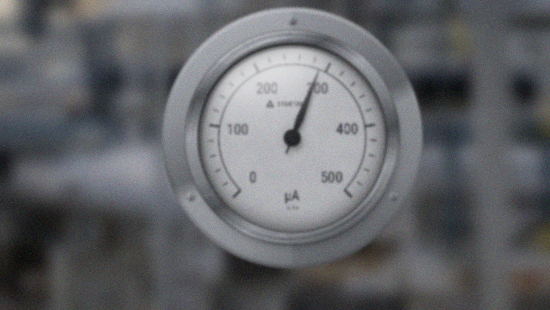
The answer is 290 µA
